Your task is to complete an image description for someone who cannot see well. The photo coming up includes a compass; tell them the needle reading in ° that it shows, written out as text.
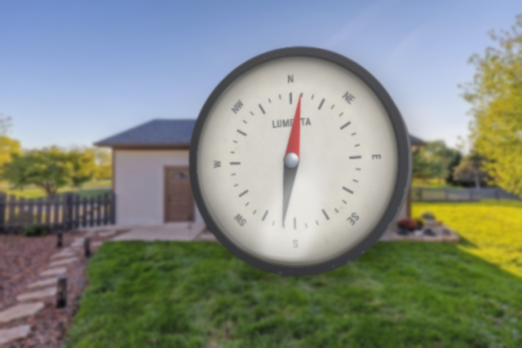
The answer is 10 °
